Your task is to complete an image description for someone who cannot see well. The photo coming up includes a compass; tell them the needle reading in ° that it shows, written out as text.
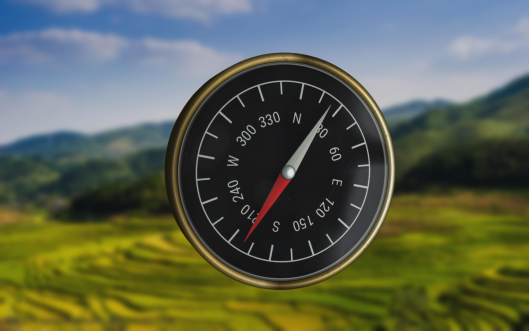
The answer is 202.5 °
